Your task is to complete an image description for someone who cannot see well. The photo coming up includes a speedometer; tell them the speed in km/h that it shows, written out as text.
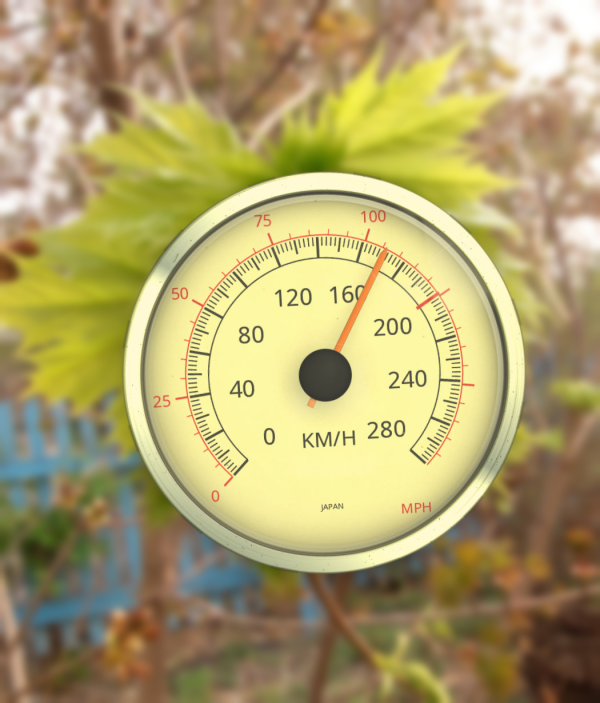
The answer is 170 km/h
